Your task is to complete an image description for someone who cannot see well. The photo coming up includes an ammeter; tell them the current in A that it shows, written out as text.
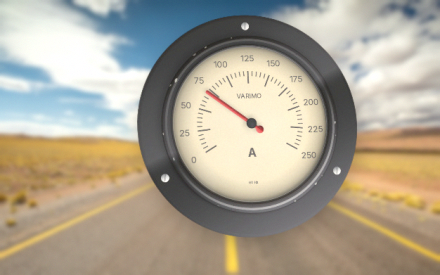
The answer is 70 A
